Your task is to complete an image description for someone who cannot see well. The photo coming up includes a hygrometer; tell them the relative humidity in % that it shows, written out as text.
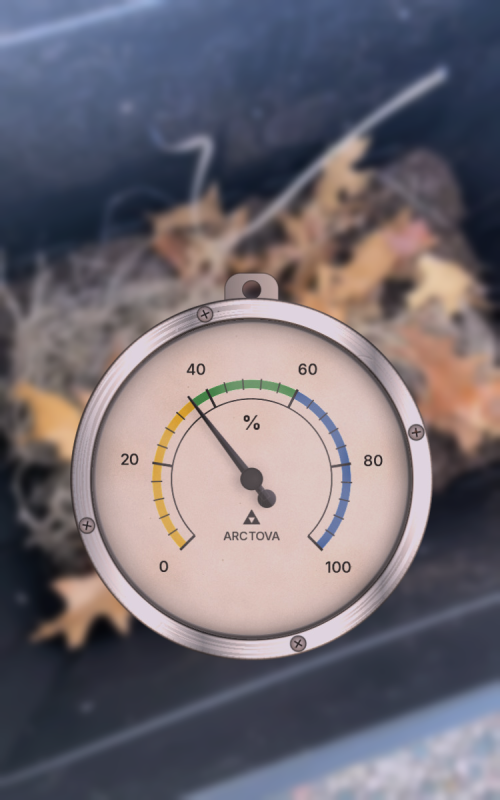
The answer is 36 %
